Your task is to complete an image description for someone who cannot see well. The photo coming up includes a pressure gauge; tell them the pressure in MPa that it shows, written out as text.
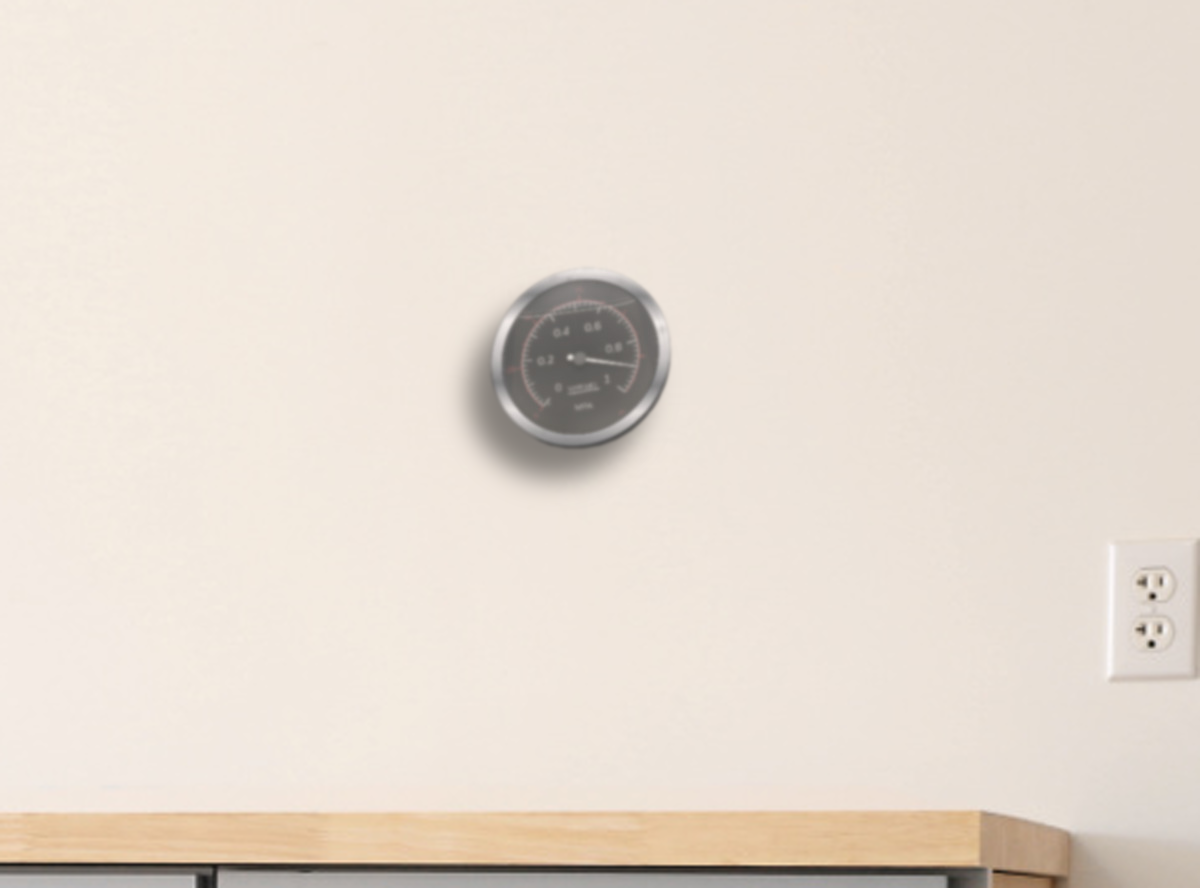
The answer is 0.9 MPa
